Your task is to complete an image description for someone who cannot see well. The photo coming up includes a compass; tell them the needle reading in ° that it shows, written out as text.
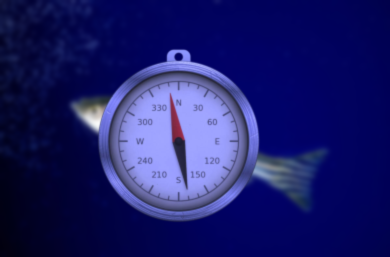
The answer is 350 °
